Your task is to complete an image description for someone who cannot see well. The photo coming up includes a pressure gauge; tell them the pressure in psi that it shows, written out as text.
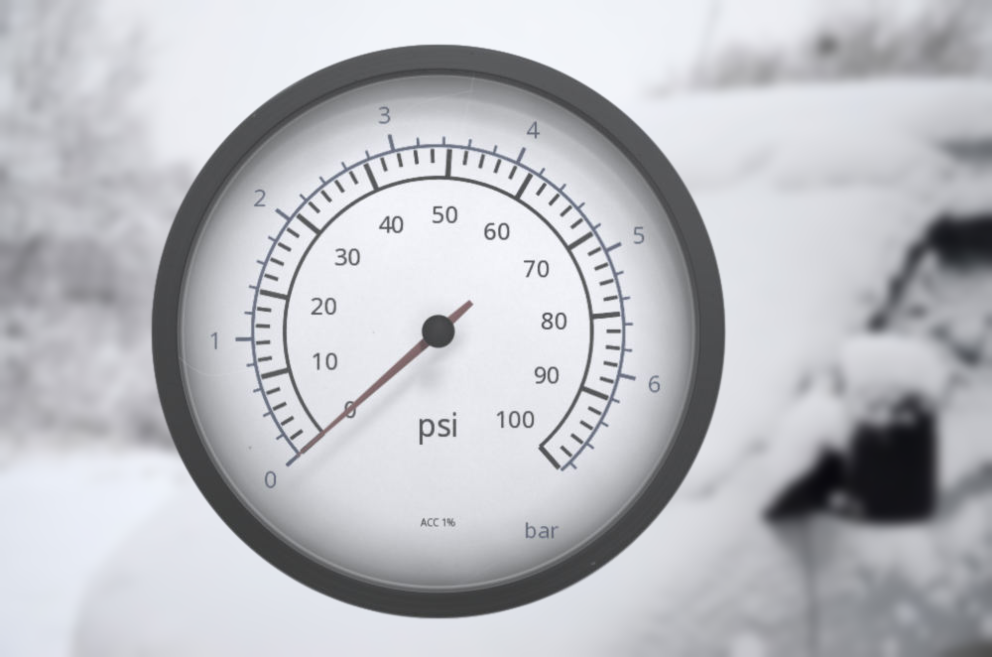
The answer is 0 psi
